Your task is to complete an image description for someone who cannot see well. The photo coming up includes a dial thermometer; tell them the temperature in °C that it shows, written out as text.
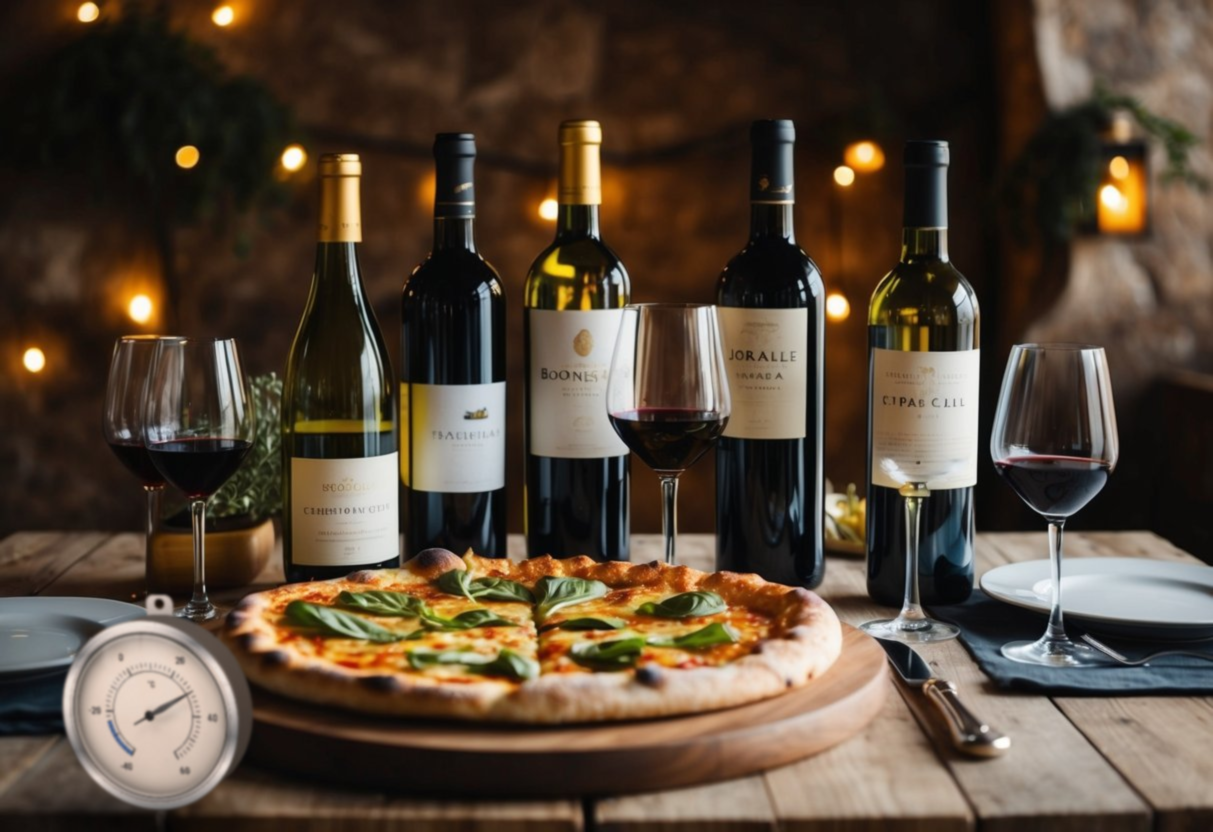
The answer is 30 °C
